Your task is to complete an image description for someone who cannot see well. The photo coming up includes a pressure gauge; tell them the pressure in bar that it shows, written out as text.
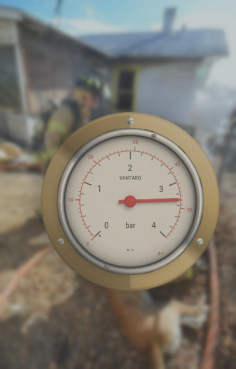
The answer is 3.3 bar
